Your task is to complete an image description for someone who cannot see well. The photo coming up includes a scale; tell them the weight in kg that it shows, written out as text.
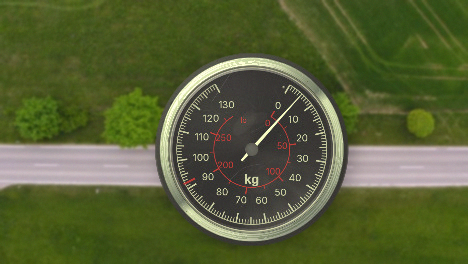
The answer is 5 kg
